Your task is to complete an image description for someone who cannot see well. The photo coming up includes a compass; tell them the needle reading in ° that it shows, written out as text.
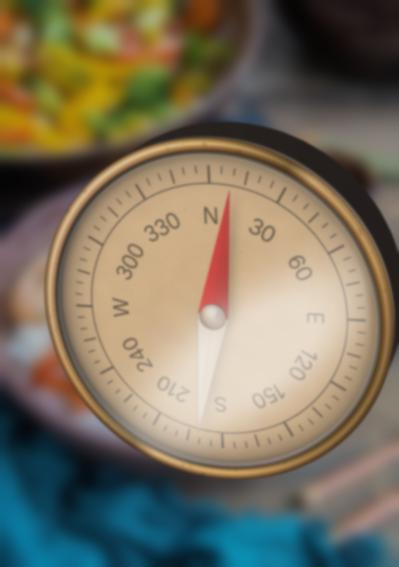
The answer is 10 °
